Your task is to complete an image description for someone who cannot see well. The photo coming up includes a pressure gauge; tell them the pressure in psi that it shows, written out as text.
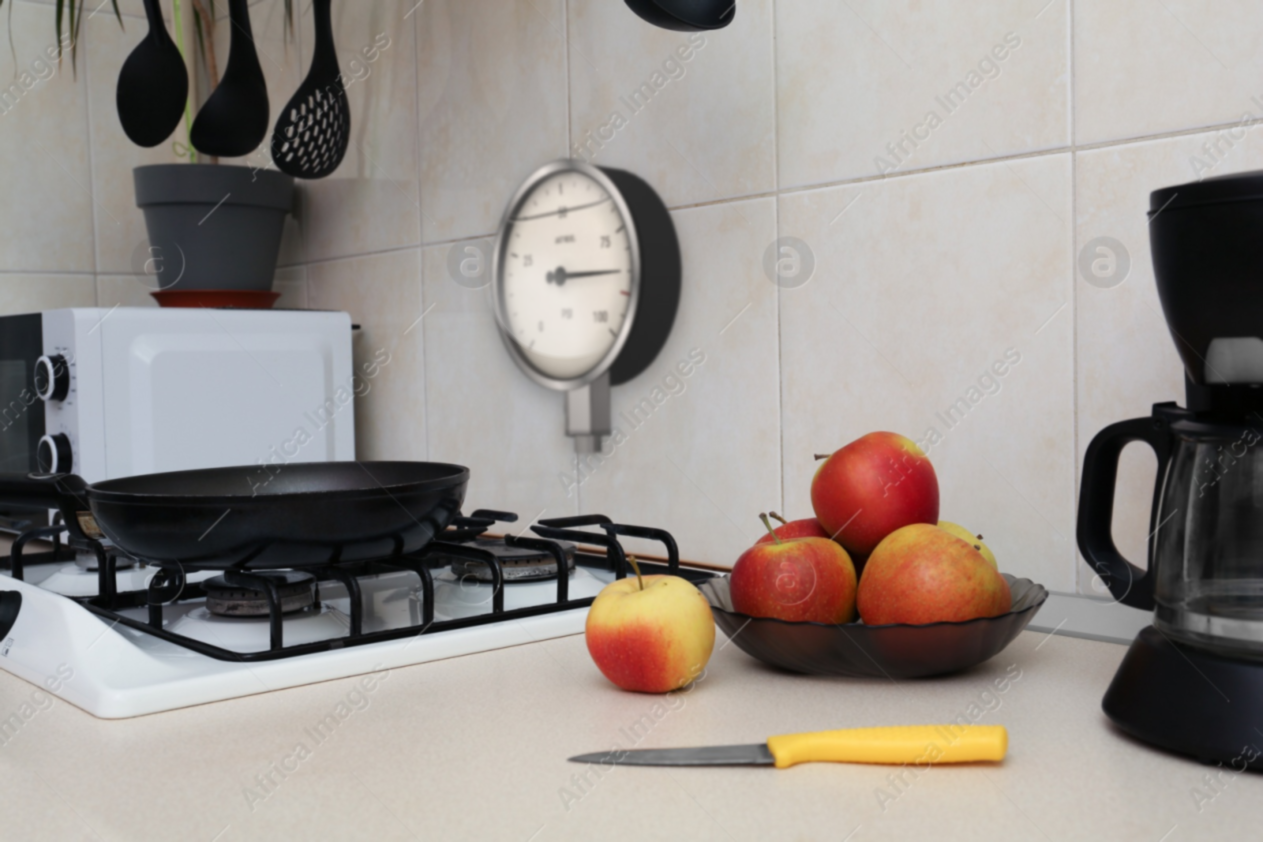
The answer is 85 psi
